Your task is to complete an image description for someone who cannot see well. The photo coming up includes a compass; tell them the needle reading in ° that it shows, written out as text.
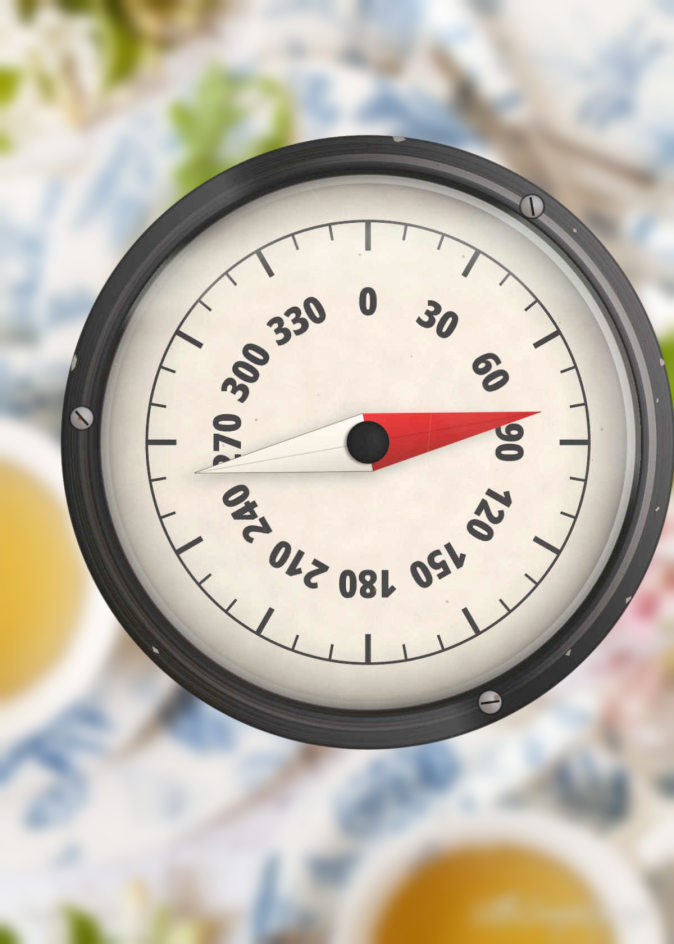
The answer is 80 °
